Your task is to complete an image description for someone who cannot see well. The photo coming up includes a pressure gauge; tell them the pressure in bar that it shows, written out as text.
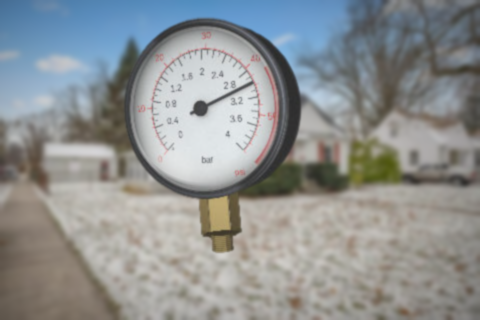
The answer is 3 bar
